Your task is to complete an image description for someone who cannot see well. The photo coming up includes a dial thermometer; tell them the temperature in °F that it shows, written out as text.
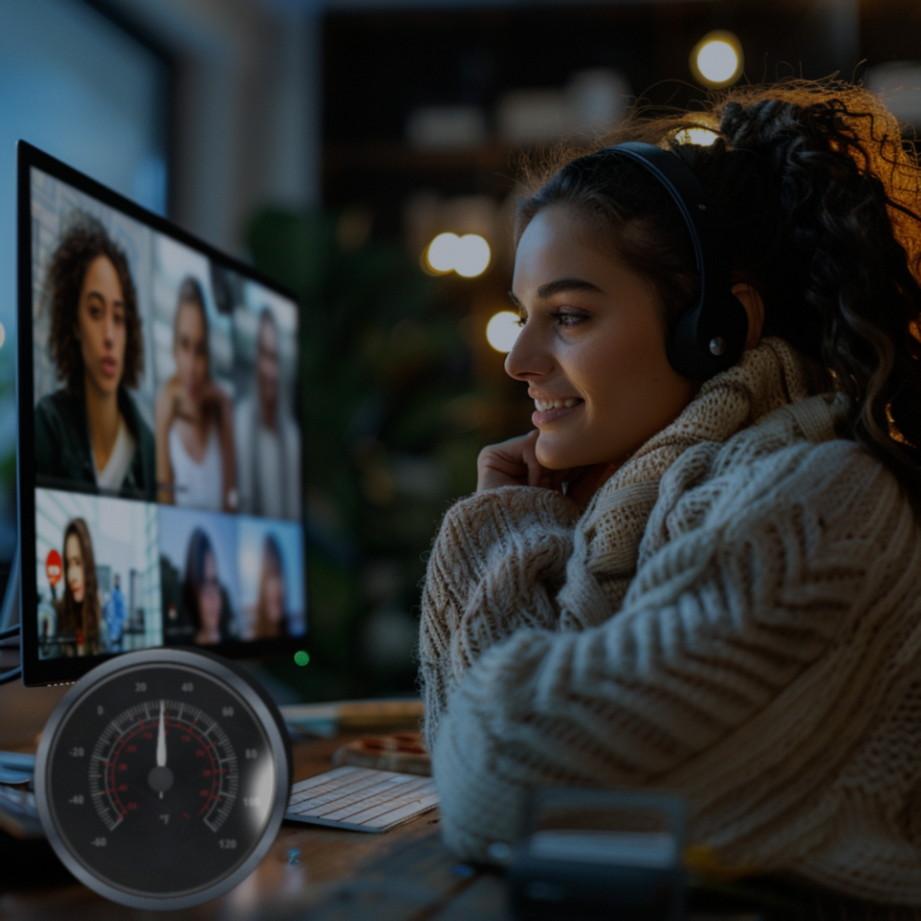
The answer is 30 °F
